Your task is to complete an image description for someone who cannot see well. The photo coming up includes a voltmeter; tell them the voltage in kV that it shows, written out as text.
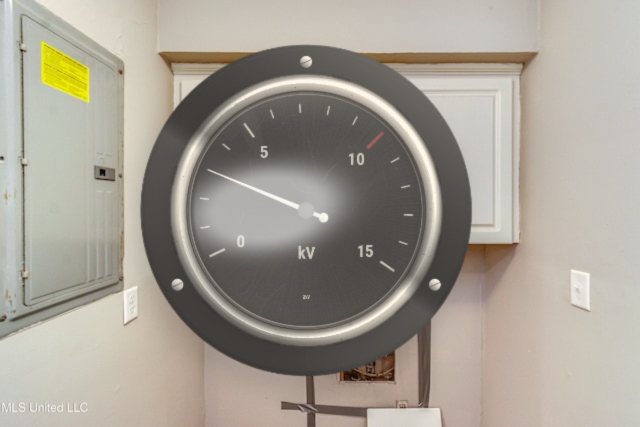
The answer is 3 kV
